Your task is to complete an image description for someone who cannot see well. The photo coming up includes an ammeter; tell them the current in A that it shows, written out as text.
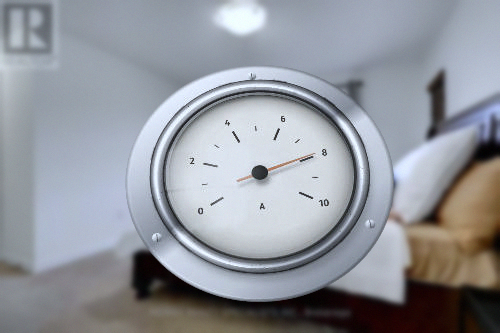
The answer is 8 A
